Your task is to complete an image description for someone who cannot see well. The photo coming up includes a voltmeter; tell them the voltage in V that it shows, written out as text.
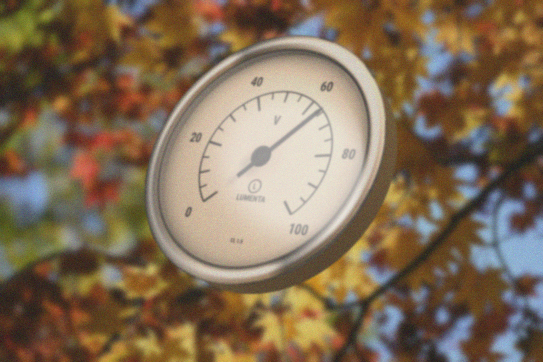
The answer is 65 V
